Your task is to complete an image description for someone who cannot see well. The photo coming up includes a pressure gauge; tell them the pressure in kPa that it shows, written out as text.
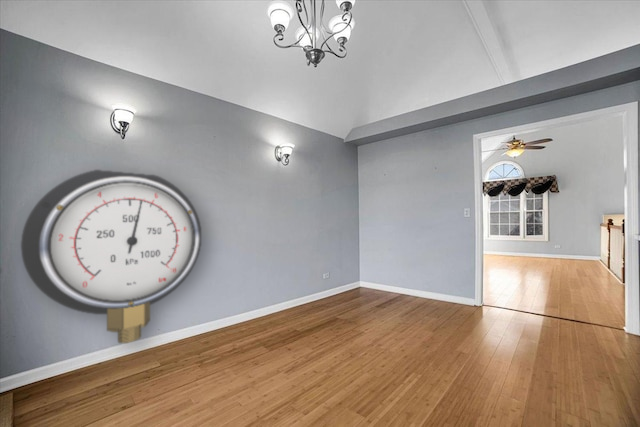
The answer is 550 kPa
